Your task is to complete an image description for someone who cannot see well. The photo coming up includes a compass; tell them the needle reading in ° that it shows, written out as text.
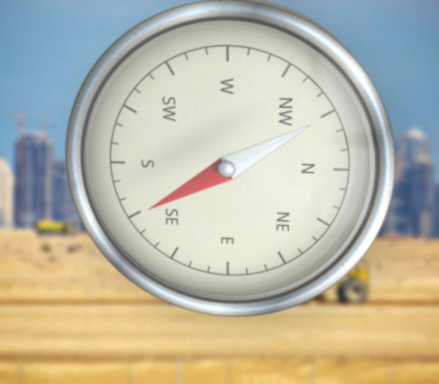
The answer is 150 °
